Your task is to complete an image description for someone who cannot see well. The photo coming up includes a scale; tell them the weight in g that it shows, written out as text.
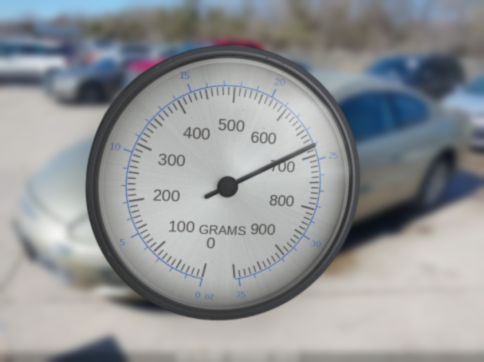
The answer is 680 g
